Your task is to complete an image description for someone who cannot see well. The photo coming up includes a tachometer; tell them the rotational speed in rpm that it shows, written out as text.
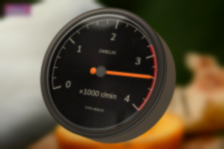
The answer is 3400 rpm
